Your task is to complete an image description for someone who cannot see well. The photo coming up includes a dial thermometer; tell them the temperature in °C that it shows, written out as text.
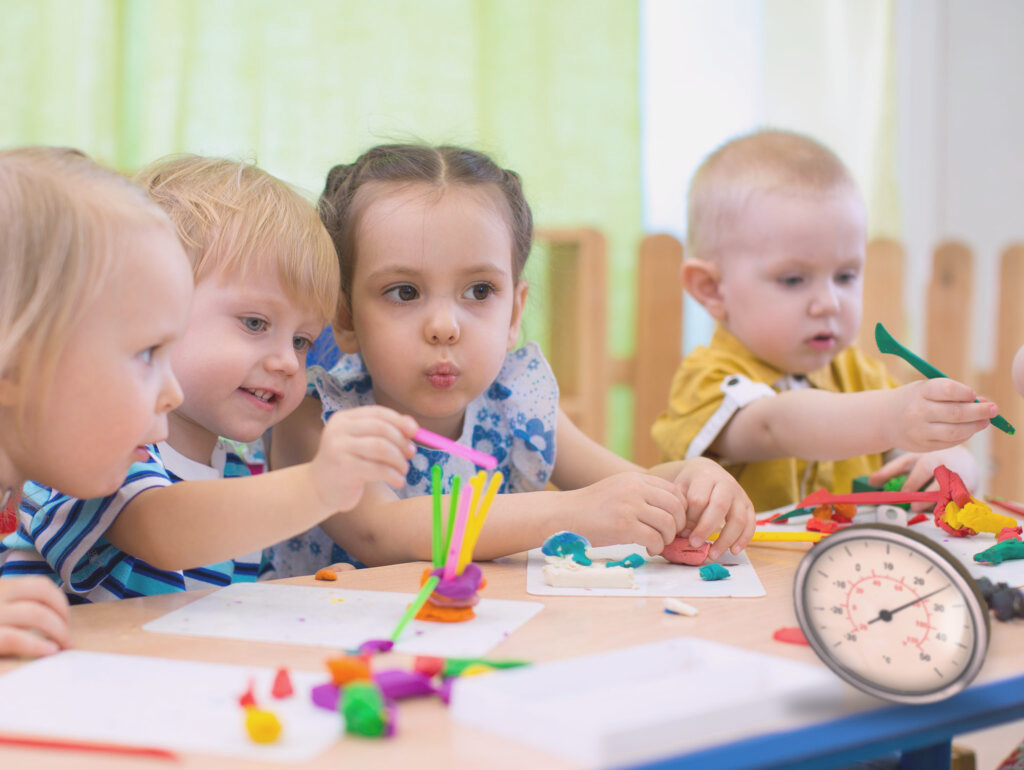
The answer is 25 °C
